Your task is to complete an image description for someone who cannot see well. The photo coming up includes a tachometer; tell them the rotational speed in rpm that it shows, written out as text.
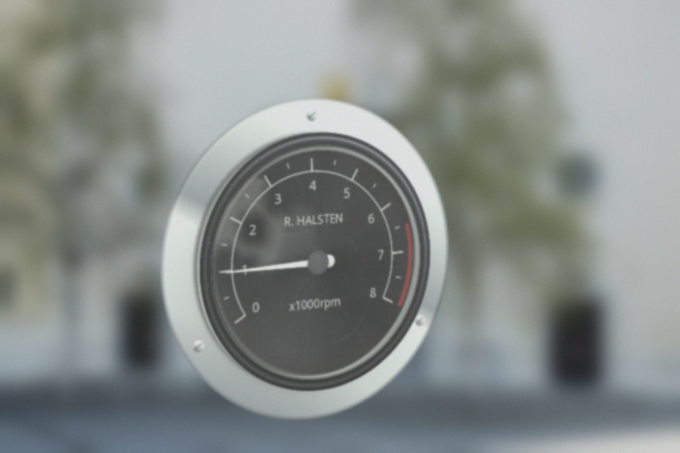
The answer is 1000 rpm
